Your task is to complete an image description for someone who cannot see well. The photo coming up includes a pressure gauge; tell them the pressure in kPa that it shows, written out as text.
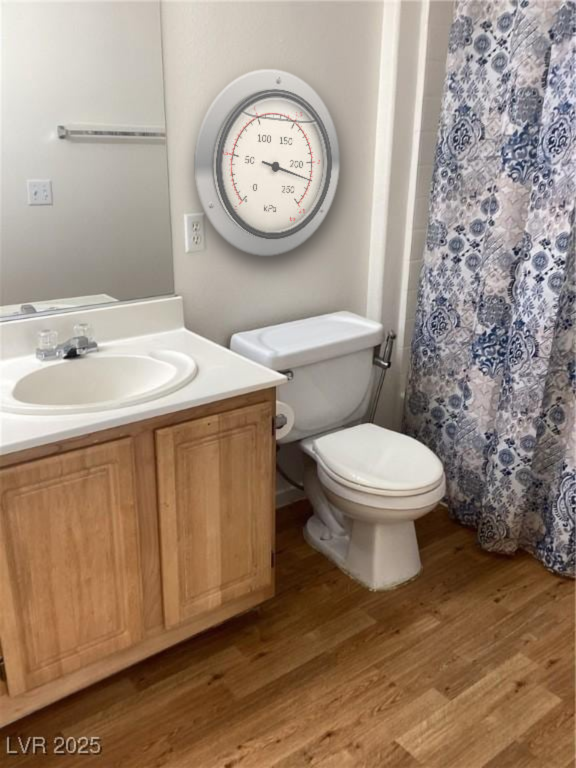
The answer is 220 kPa
